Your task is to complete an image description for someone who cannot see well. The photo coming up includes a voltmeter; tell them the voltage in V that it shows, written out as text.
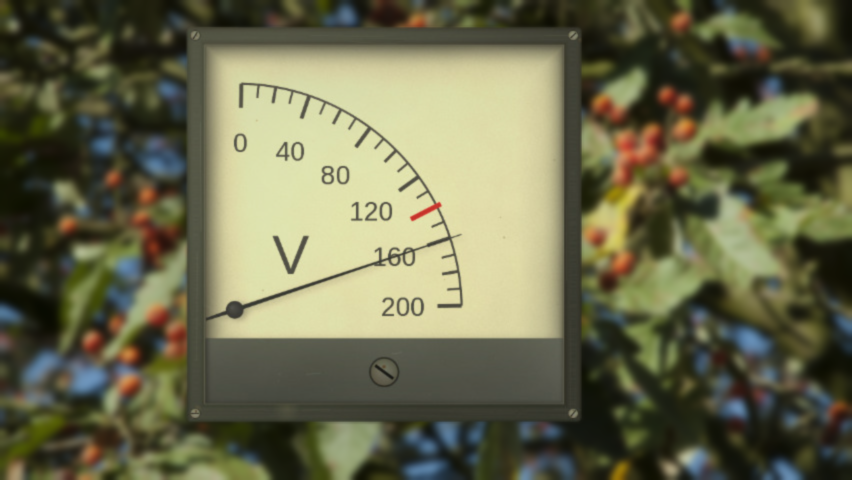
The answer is 160 V
